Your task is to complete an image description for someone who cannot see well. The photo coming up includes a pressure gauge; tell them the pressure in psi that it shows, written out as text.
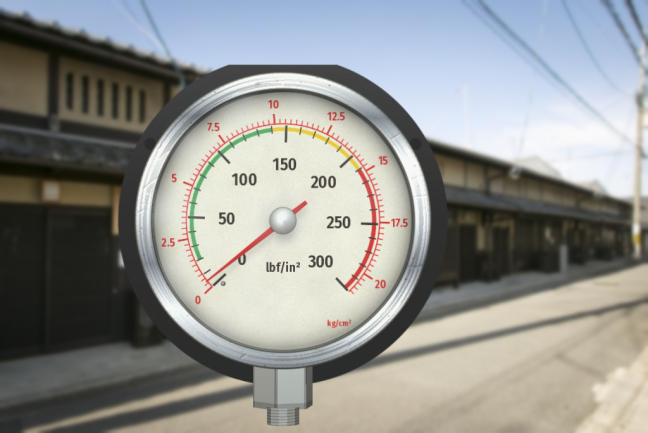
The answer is 5 psi
